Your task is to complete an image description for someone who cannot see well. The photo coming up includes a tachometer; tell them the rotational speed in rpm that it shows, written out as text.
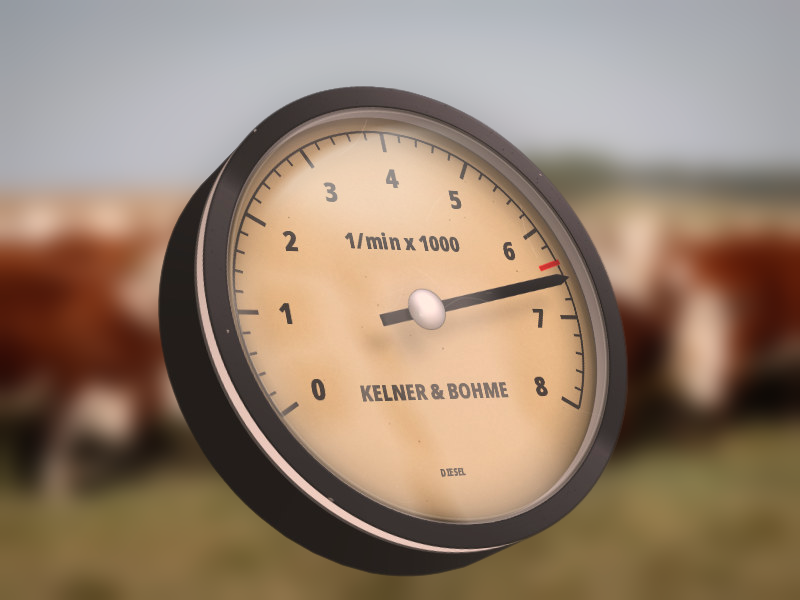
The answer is 6600 rpm
